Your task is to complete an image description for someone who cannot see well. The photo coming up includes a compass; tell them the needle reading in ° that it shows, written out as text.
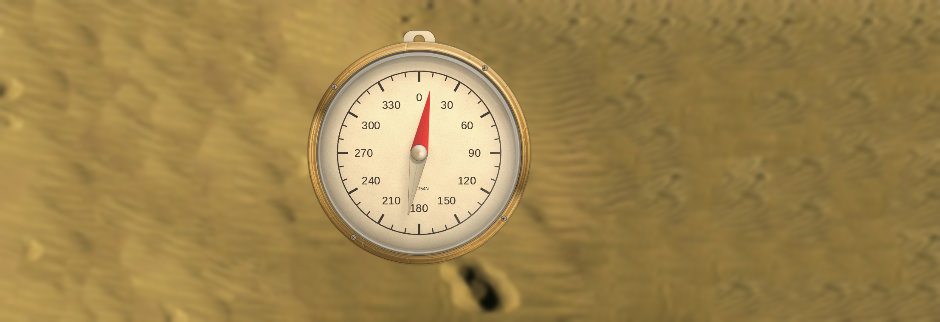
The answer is 10 °
